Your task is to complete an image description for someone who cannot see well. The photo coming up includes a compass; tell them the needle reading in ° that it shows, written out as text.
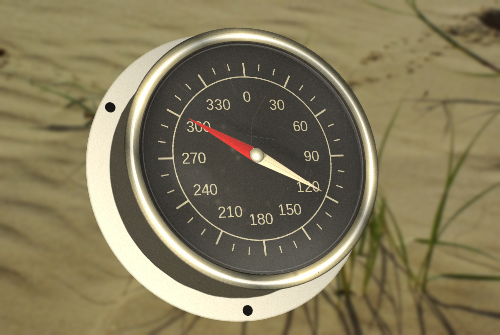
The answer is 300 °
